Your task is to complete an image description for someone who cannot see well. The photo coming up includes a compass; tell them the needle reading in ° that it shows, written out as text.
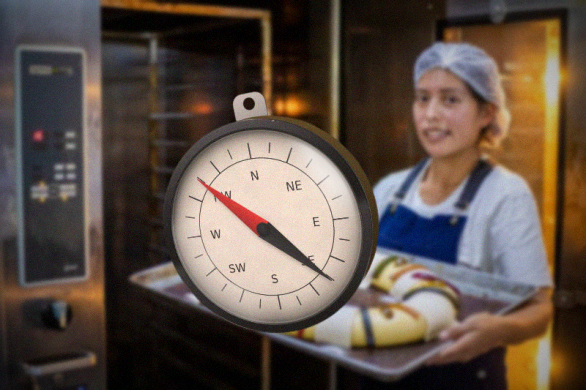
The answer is 315 °
